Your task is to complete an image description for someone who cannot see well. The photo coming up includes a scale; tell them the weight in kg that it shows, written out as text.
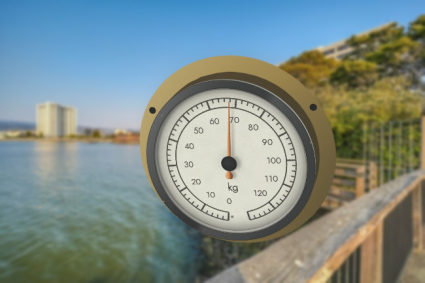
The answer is 68 kg
